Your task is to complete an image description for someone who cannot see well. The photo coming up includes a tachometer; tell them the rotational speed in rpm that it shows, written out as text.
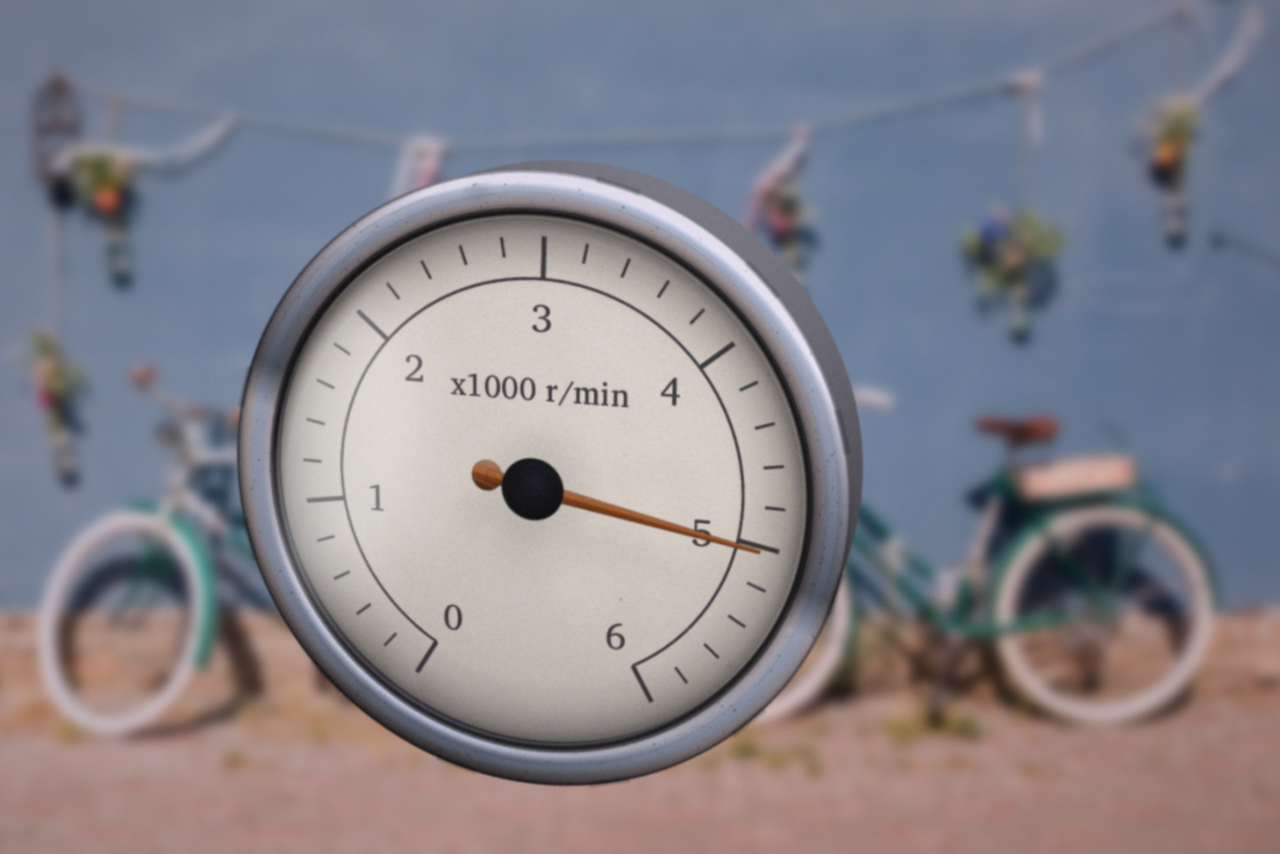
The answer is 5000 rpm
